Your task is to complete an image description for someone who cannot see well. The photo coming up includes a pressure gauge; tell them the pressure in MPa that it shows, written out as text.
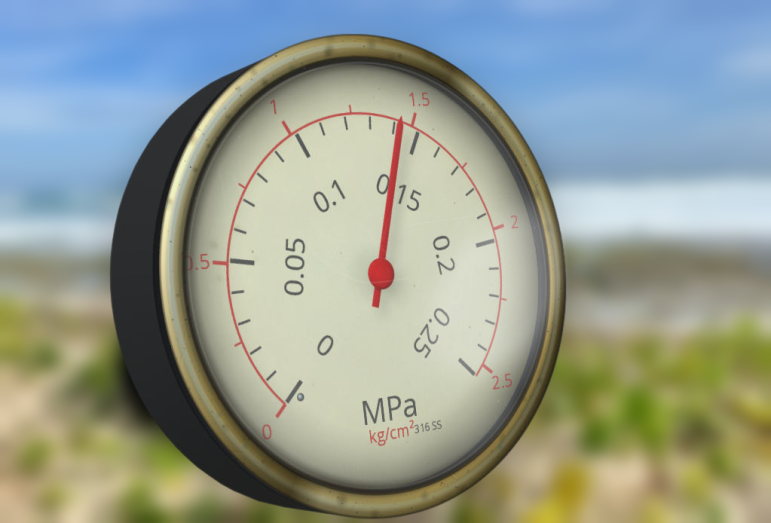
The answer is 0.14 MPa
